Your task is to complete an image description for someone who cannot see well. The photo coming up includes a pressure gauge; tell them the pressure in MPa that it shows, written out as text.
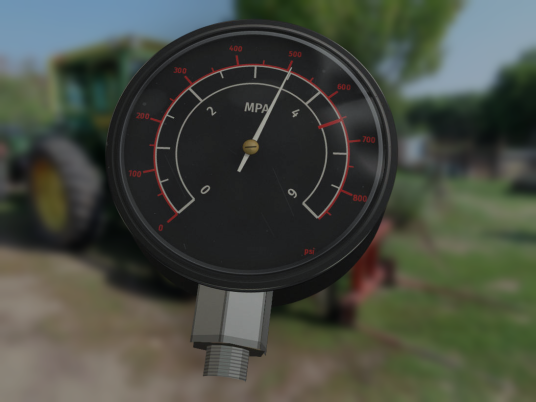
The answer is 3.5 MPa
